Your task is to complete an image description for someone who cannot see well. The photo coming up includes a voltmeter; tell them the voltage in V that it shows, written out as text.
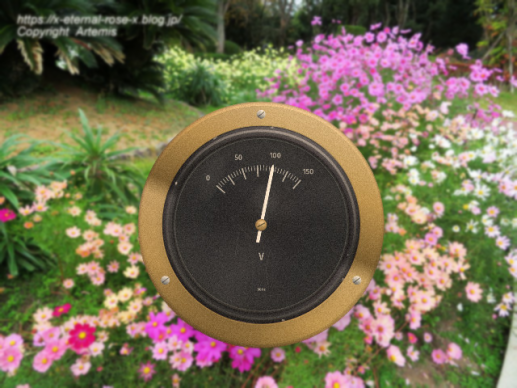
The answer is 100 V
